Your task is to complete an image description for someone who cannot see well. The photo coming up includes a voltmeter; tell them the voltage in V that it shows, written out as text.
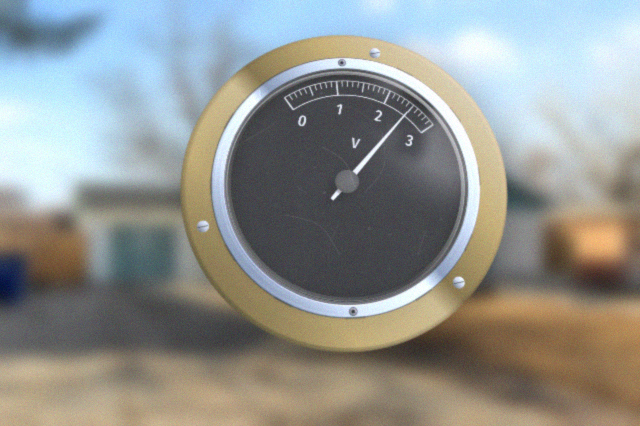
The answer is 2.5 V
